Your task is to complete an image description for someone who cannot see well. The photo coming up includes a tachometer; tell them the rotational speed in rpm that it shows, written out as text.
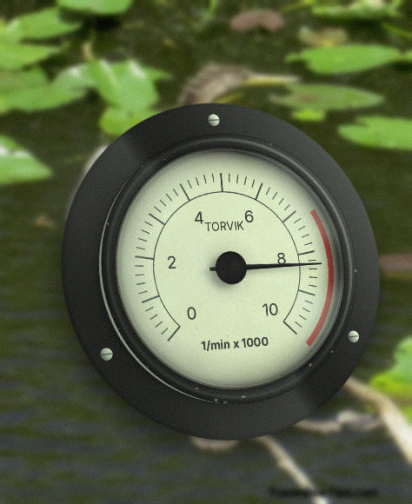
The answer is 8300 rpm
